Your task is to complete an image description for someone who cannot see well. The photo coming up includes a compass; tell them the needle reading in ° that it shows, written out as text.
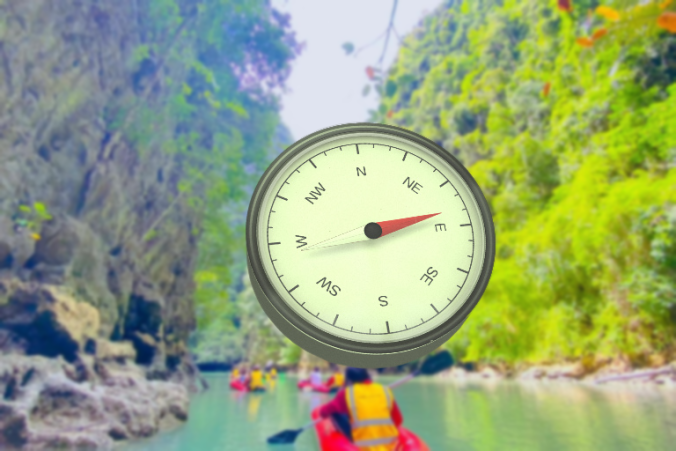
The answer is 80 °
